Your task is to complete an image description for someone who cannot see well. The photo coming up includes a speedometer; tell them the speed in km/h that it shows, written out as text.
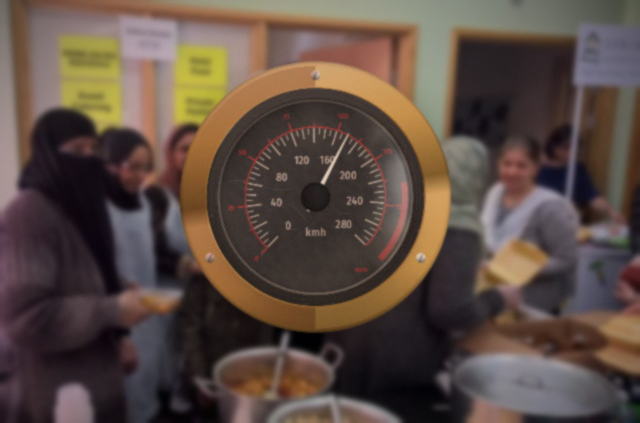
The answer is 170 km/h
